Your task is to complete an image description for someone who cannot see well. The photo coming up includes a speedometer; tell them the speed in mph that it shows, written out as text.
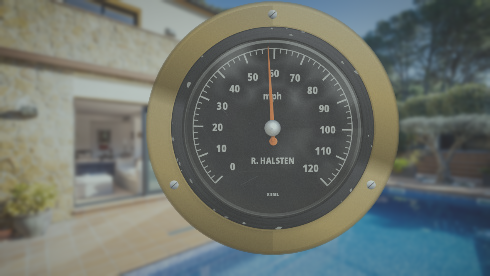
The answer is 58 mph
